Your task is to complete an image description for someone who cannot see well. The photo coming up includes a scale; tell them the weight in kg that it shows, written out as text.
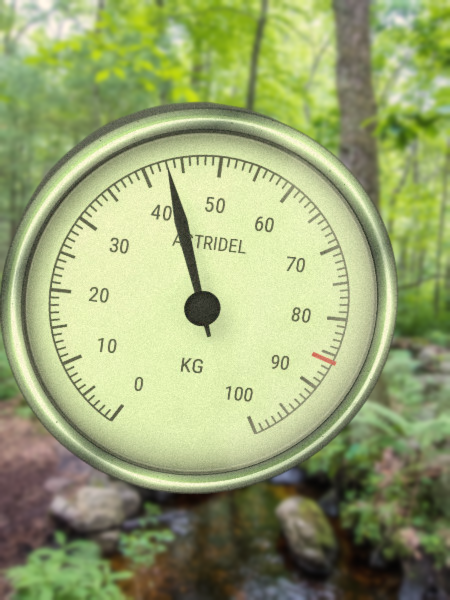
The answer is 43 kg
